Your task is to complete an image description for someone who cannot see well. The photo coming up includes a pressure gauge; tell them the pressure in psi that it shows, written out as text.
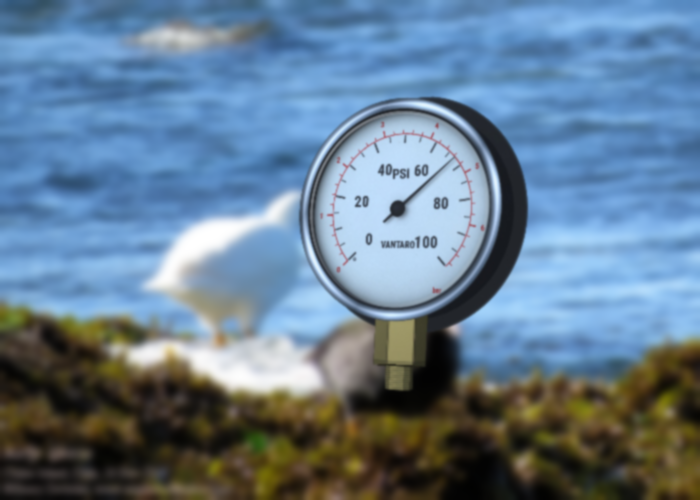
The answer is 67.5 psi
